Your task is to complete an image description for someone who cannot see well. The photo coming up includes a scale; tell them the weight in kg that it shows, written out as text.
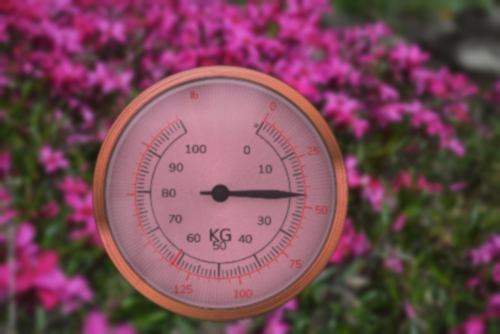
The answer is 20 kg
